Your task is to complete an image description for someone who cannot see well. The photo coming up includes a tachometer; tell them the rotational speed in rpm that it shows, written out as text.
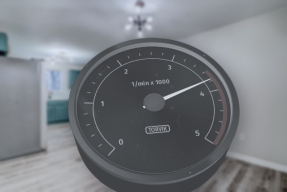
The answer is 3800 rpm
